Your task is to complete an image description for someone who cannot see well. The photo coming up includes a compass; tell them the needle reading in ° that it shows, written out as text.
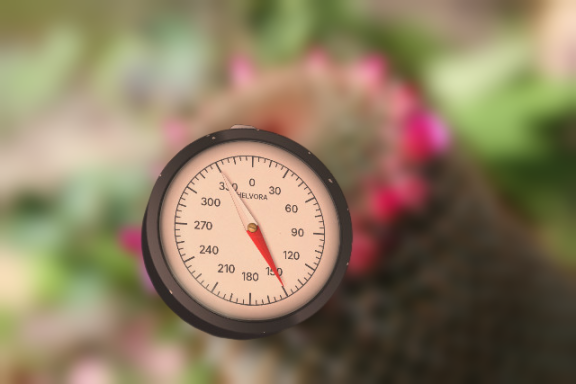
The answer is 150 °
